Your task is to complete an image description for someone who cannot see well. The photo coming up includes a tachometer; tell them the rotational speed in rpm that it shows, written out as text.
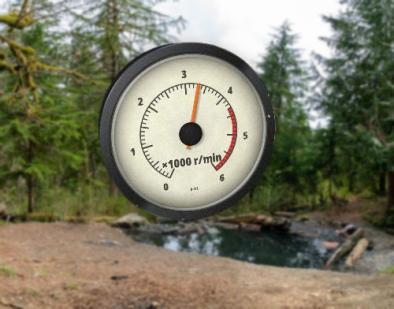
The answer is 3300 rpm
